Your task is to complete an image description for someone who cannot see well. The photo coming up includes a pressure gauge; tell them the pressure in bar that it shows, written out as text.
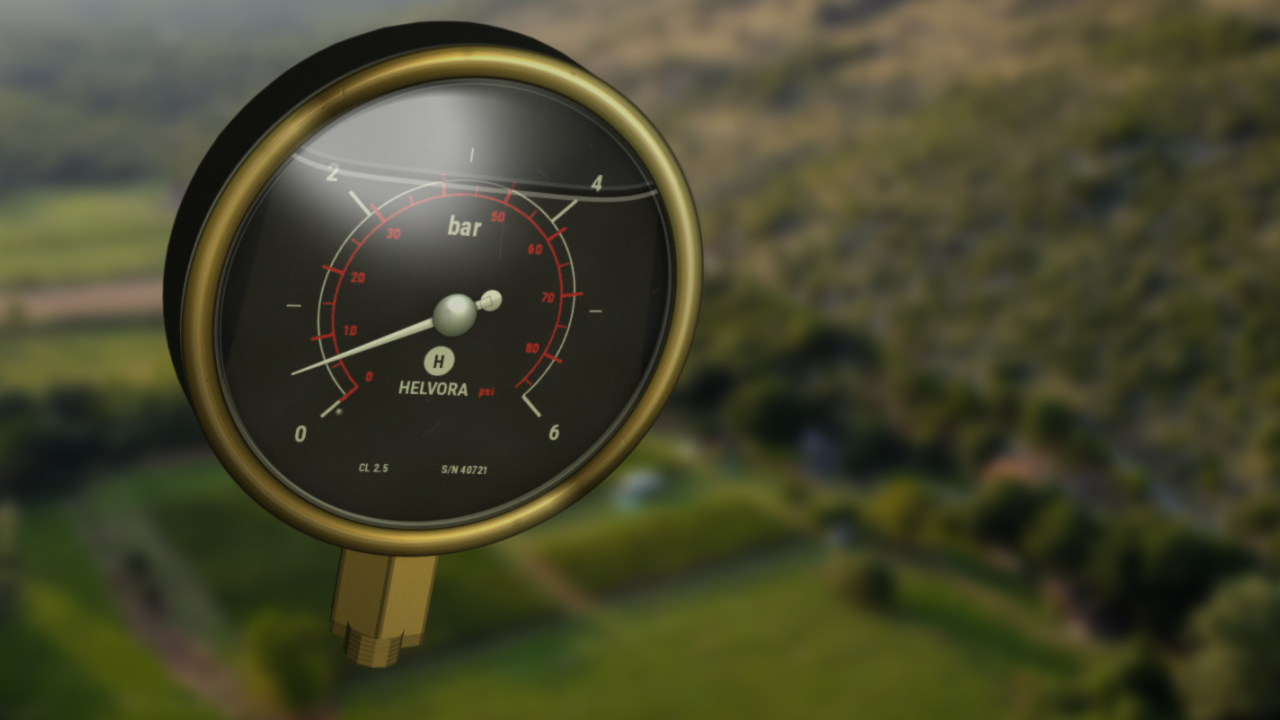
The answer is 0.5 bar
